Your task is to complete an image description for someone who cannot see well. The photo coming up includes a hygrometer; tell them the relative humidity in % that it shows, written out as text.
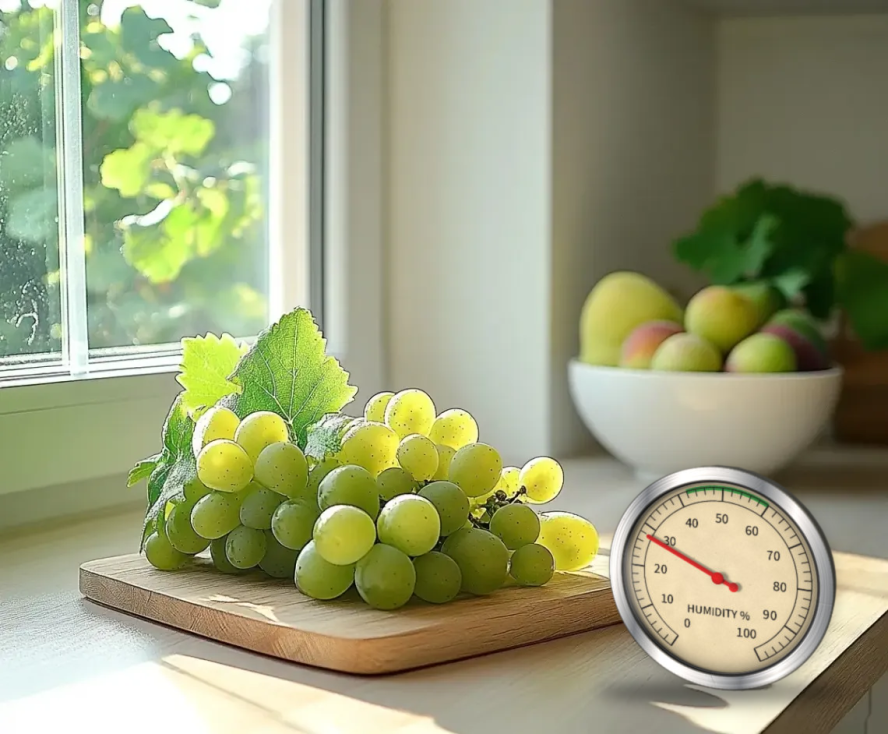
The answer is 28 %
